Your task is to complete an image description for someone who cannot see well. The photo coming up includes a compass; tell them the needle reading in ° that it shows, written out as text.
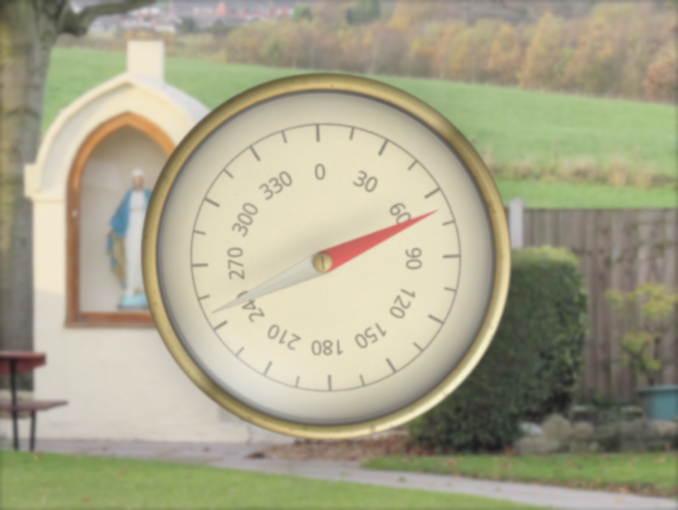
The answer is 67.5 °
